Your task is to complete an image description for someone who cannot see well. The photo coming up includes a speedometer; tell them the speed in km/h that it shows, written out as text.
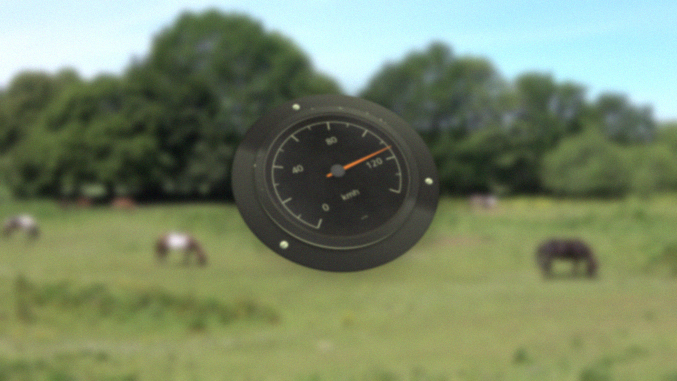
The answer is 115 km/h
